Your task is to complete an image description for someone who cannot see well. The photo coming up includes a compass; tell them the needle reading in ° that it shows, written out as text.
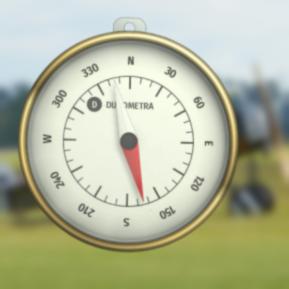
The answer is 165 °
